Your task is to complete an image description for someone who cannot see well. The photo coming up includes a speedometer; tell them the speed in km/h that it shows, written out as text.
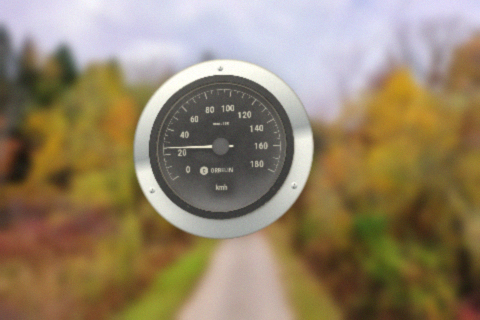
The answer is 25 km/h
